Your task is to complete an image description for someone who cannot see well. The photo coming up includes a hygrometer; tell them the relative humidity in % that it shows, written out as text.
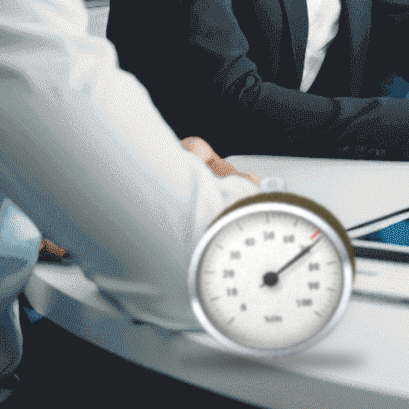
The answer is 70 %
